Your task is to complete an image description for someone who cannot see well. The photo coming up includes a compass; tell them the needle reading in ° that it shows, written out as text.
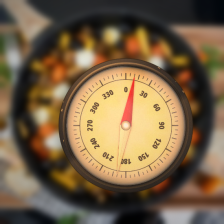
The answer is 10 °
